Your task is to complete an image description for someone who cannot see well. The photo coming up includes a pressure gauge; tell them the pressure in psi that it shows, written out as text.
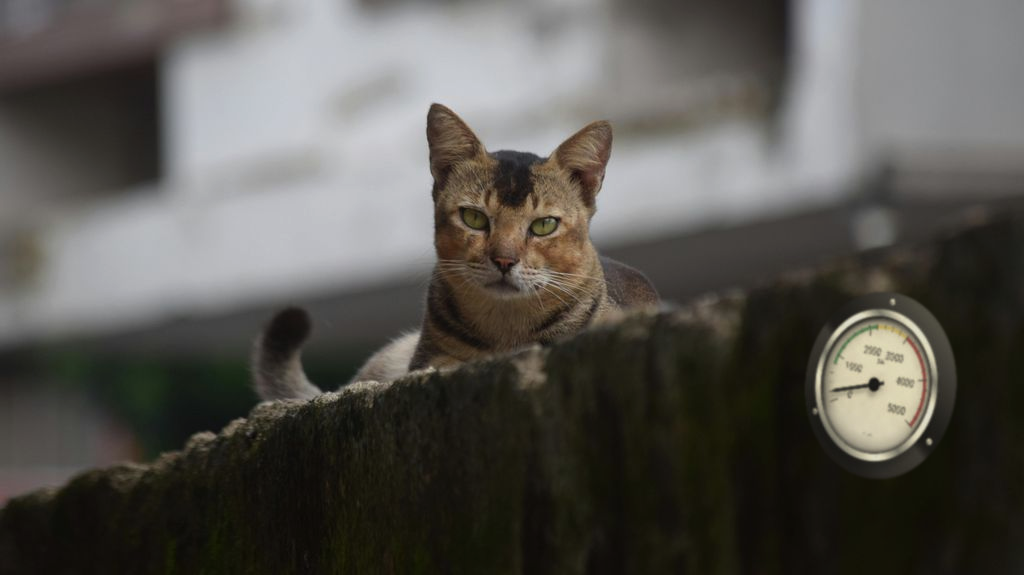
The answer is 200 psi
